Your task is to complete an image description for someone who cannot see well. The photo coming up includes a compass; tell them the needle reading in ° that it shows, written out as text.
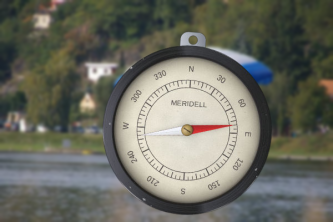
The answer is 80 °
